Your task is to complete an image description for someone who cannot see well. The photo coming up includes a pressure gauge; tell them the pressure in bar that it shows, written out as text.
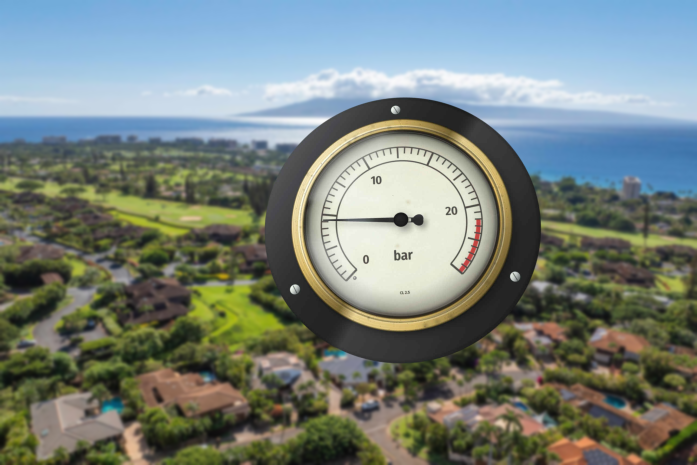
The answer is 4.5 bar
